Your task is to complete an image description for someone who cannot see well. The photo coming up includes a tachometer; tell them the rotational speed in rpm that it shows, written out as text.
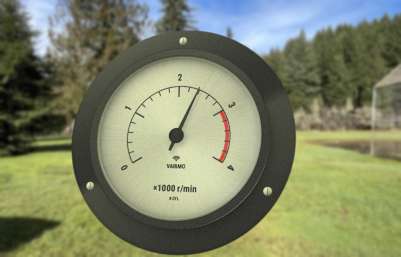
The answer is 2400 rpm
